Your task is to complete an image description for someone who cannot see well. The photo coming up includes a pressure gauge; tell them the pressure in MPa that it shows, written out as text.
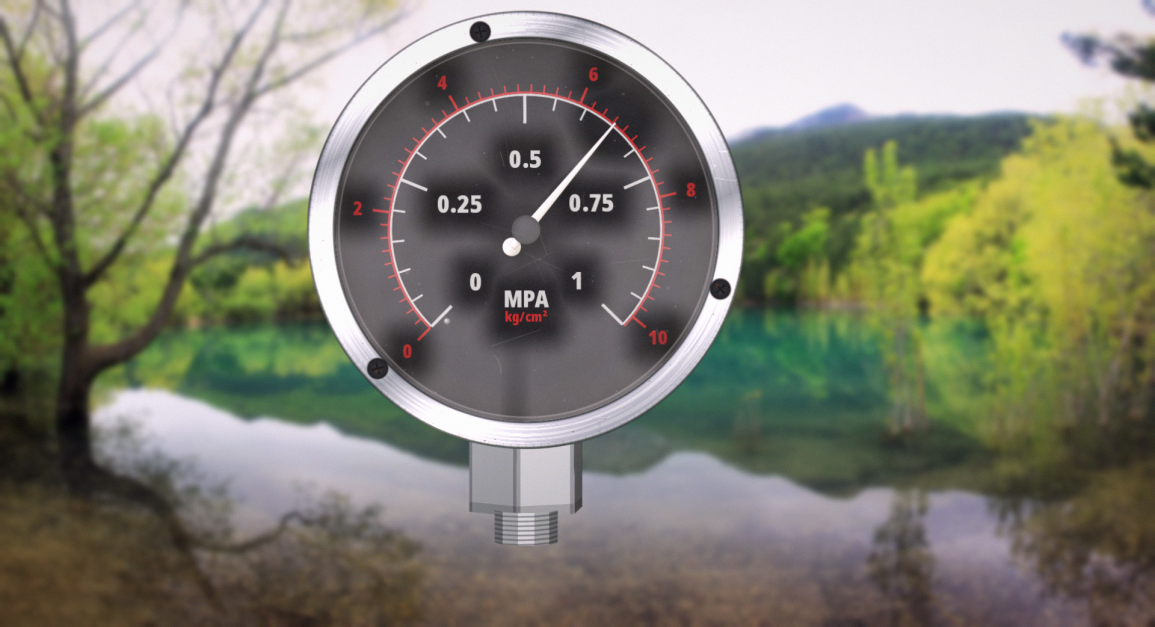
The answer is 0.65 MPa
